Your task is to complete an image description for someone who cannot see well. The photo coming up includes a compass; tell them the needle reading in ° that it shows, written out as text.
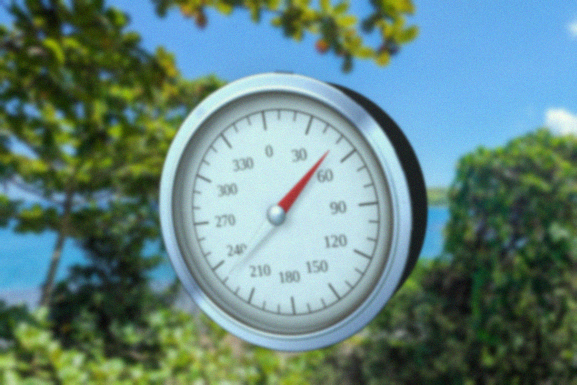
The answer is 50 °
